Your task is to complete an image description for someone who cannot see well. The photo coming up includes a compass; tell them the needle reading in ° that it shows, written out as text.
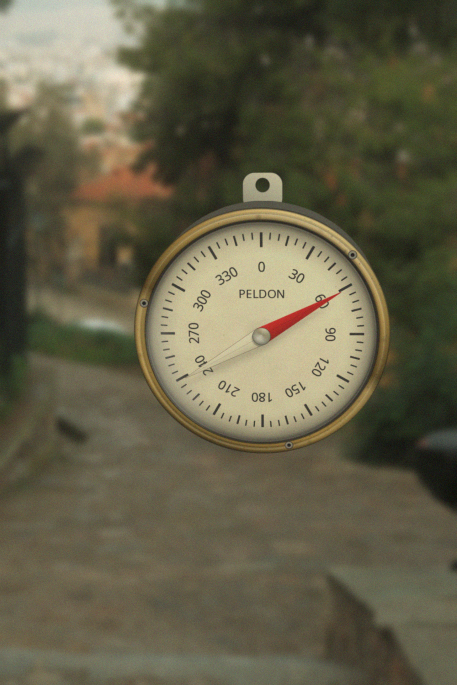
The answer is 60 °
